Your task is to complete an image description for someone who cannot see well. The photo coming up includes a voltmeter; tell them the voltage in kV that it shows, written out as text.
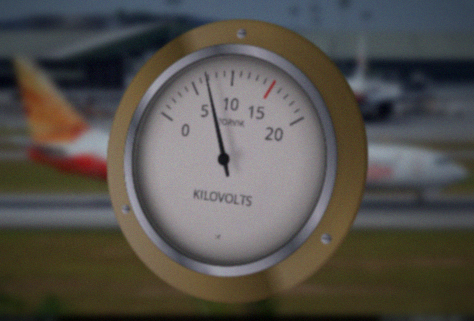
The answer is 7 kV
